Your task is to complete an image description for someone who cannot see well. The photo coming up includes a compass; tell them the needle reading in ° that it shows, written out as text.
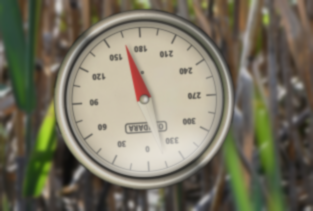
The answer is 165 °
